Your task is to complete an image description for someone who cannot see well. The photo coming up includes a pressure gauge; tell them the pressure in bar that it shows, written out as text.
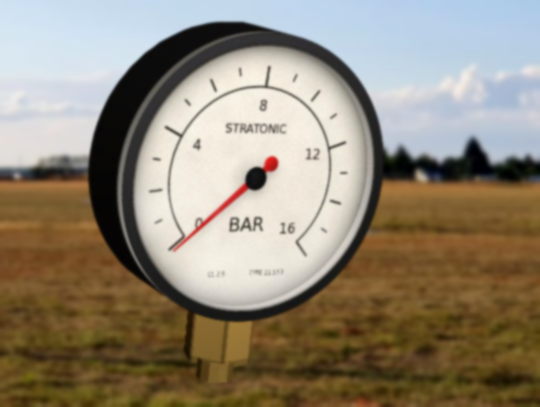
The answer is 0 bar
